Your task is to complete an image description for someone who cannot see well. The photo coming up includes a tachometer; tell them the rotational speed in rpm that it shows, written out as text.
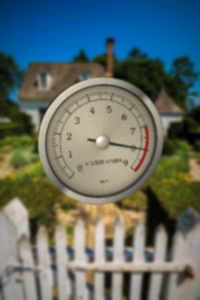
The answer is 8000 rpm
